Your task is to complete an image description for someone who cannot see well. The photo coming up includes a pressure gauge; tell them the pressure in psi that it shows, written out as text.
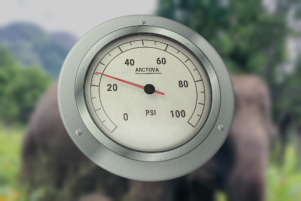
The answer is 25 psi
